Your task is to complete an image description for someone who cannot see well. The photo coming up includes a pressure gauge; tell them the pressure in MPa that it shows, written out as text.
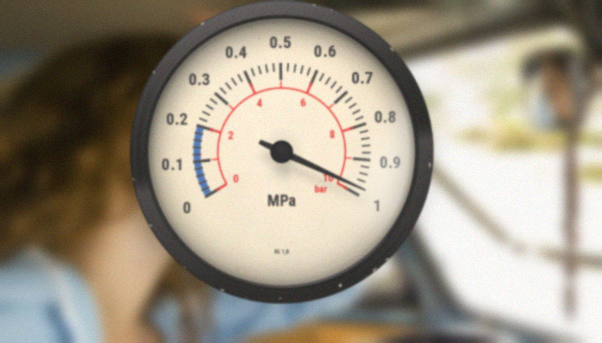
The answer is 0.98 MPa
